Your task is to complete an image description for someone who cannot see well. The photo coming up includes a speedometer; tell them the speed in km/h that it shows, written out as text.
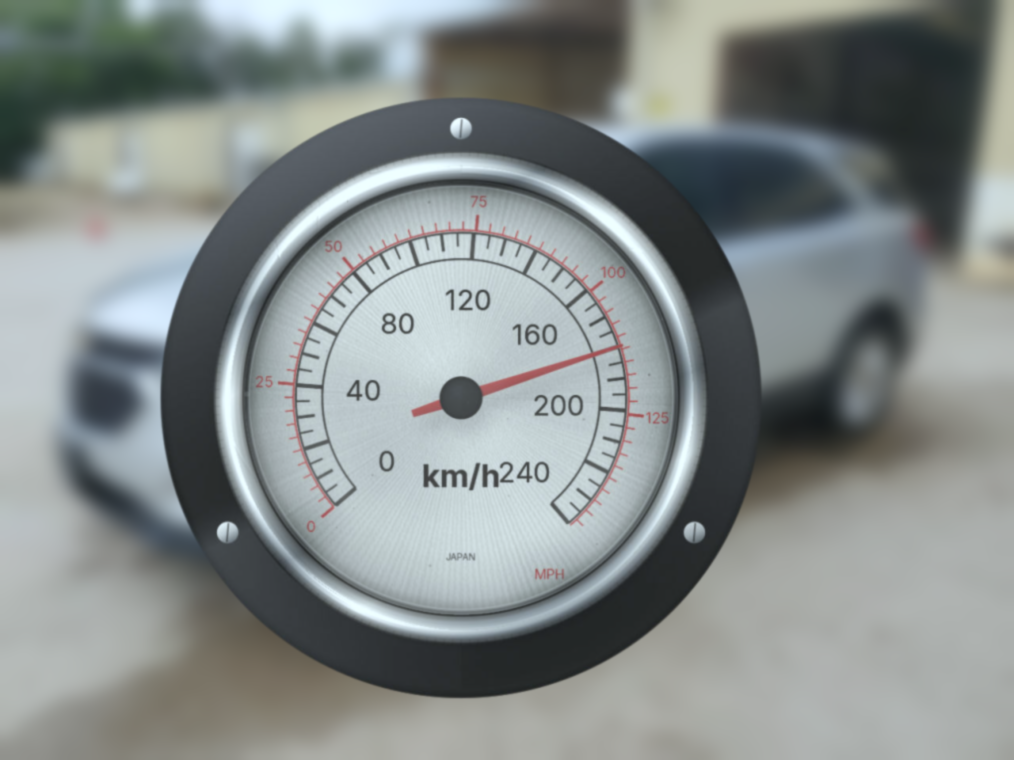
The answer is 180 km/h
